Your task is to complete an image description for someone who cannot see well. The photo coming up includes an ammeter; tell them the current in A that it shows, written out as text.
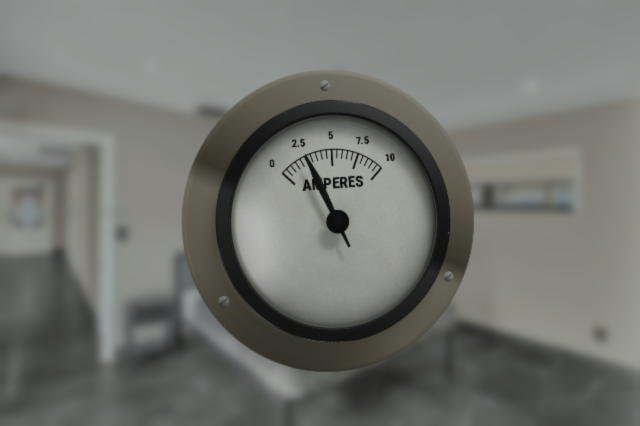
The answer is 2.5 A
